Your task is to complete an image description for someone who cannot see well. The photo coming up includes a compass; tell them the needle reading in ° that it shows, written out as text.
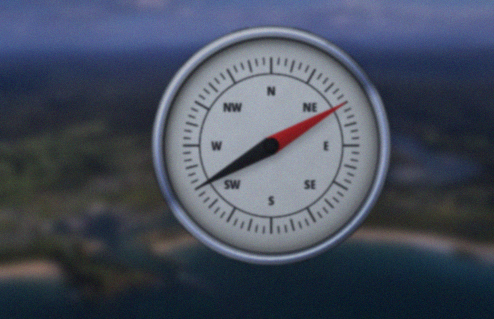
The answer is 60 °
